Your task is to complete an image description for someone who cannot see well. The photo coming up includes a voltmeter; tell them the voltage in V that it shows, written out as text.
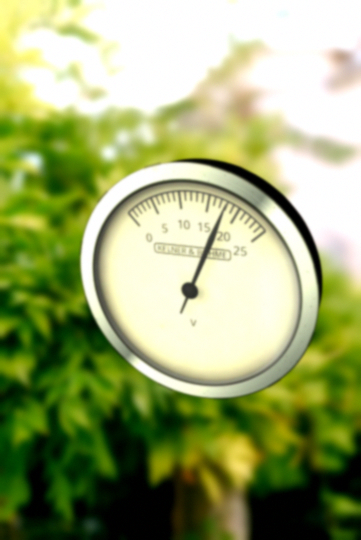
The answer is 18 V
